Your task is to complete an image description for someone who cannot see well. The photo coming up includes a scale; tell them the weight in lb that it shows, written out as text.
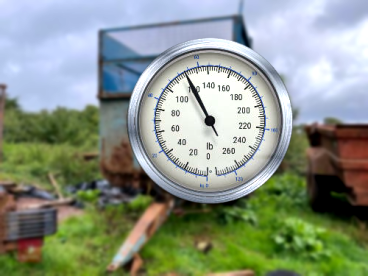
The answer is 120 lb
